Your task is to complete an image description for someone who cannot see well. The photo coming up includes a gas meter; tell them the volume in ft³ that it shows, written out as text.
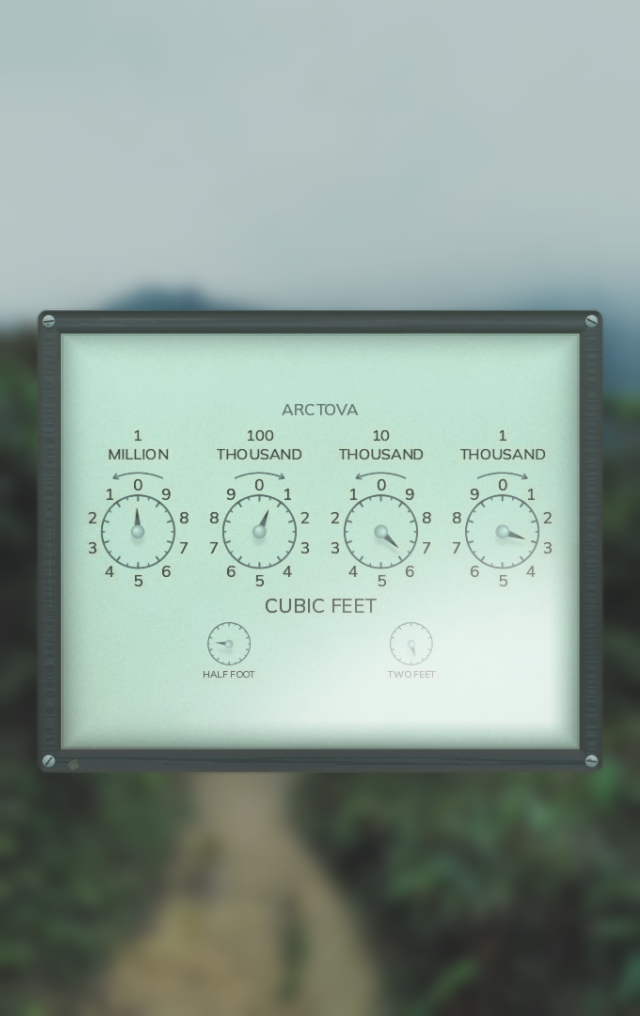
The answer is 6300 ft³
